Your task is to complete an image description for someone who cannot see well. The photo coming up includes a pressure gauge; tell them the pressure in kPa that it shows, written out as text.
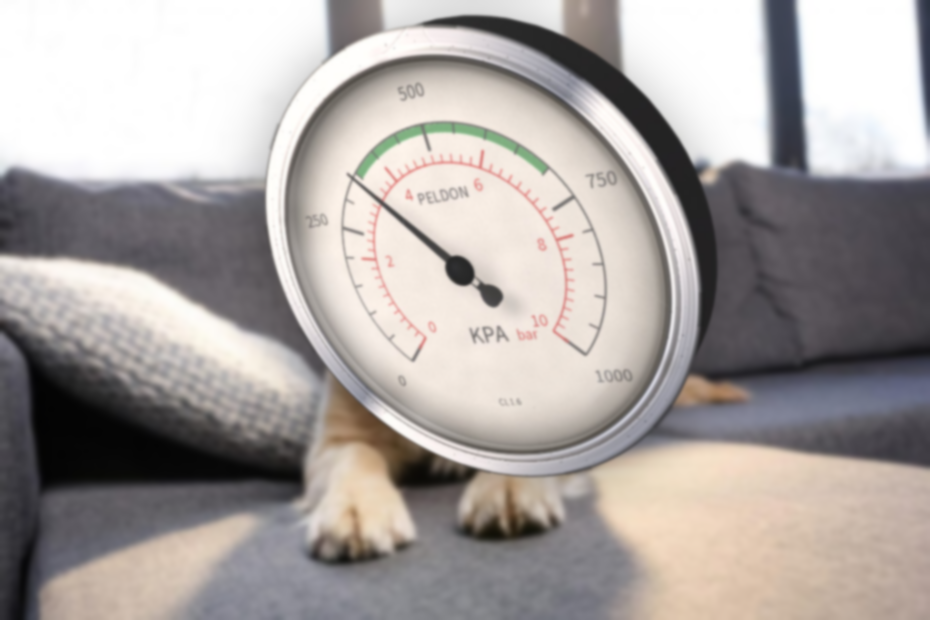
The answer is 350 kPa
